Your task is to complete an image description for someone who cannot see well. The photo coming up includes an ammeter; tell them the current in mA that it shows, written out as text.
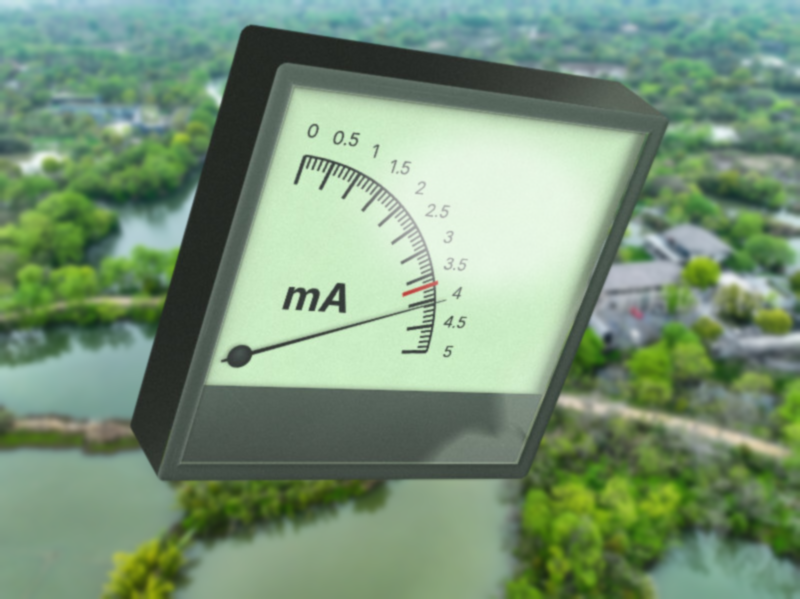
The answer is 4 mA
